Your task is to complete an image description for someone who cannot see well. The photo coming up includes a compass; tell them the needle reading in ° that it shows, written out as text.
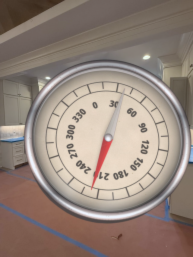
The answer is 217.5 °
